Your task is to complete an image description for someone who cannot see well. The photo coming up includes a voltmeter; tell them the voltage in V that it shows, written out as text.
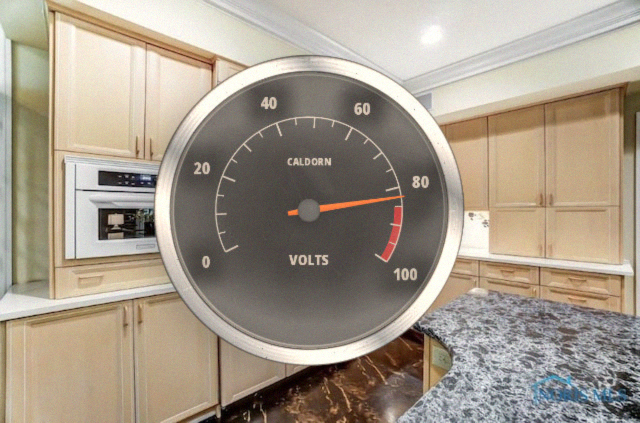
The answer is 82.5 V
